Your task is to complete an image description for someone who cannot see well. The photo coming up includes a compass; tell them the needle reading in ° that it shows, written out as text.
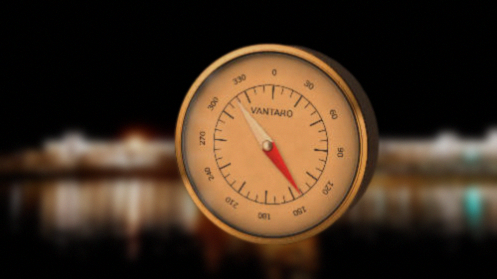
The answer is 140 °
